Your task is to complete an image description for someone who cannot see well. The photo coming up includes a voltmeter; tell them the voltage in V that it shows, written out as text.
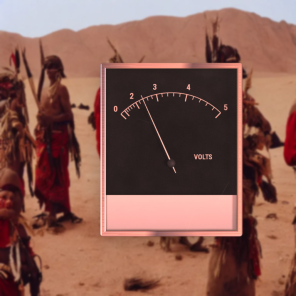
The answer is 2.4 V
